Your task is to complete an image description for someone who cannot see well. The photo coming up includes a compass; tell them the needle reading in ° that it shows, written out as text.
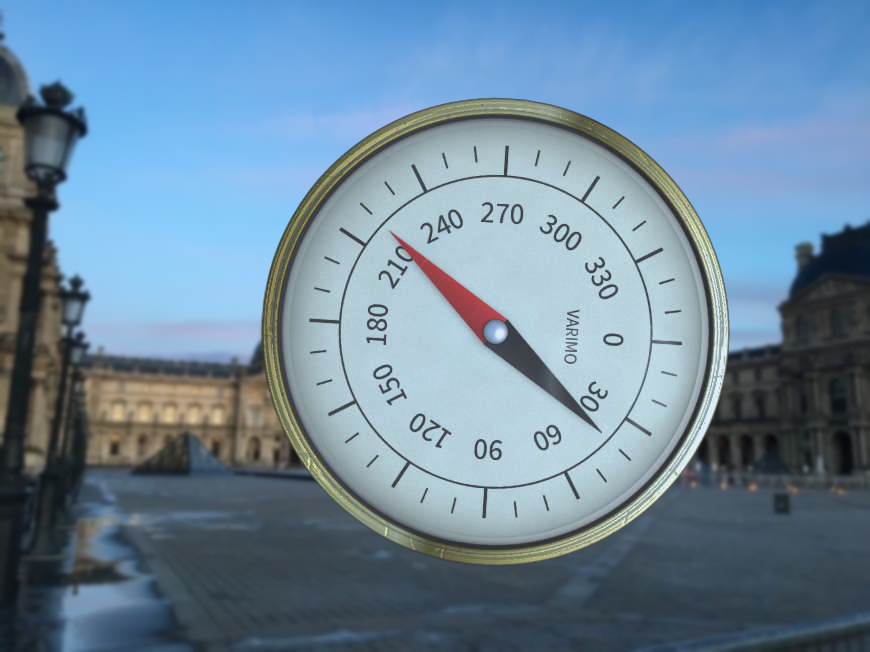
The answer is 220 °
